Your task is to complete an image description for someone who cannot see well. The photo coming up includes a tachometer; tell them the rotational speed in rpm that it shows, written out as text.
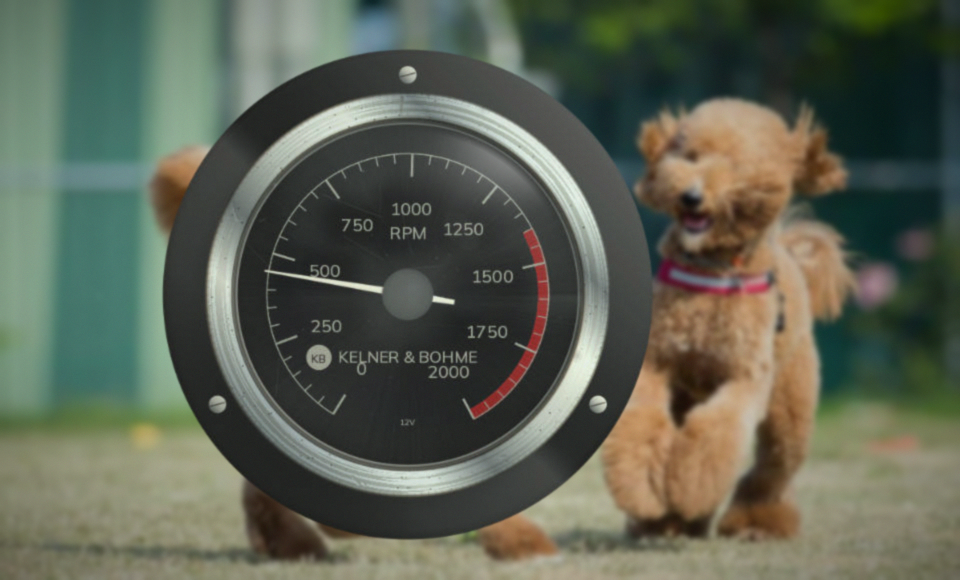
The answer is 450 rpm
